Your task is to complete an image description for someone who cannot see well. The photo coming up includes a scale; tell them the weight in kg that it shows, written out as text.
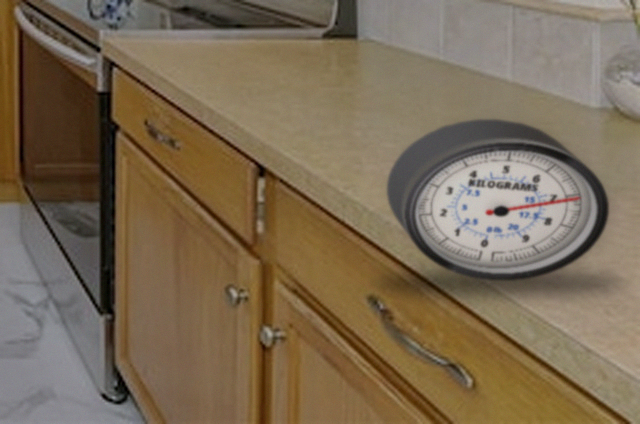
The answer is 7 kg
